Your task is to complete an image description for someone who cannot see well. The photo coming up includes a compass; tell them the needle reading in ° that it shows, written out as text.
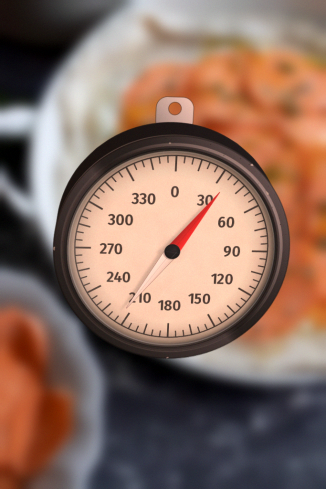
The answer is 35 °
